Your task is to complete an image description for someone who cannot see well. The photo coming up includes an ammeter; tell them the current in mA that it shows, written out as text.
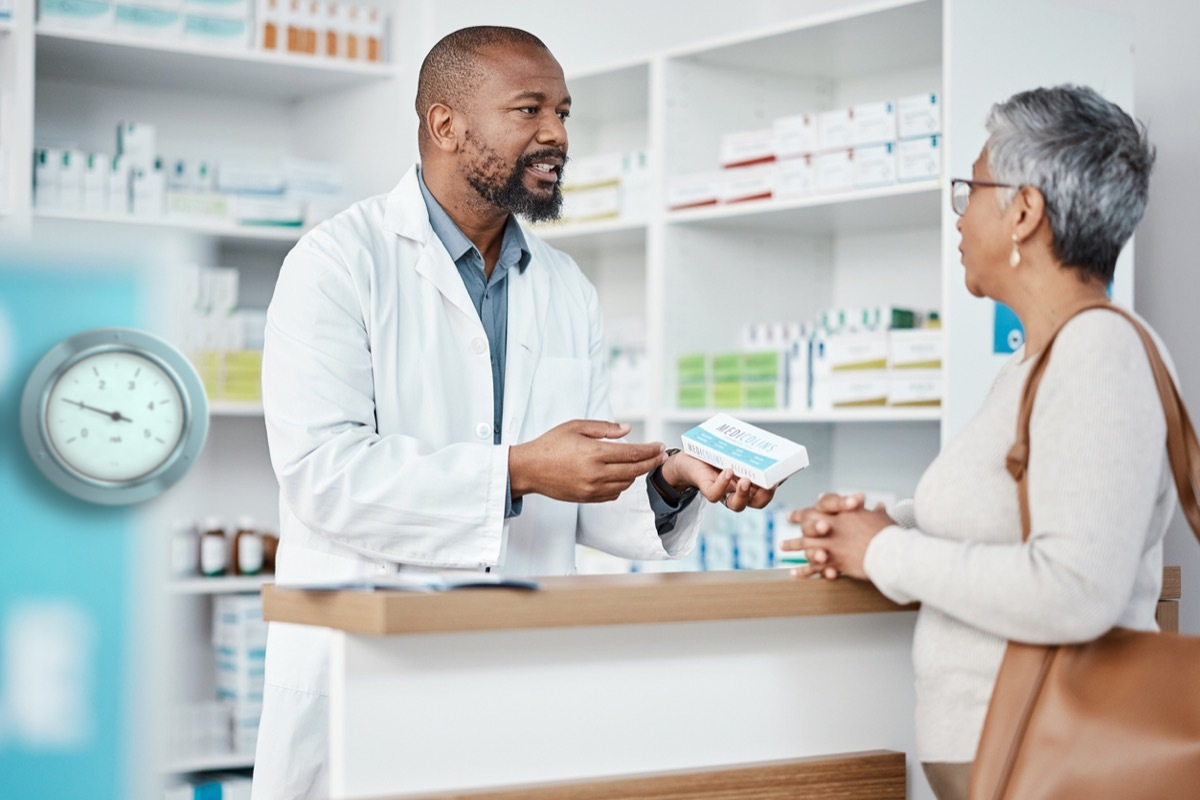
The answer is 1 mA
